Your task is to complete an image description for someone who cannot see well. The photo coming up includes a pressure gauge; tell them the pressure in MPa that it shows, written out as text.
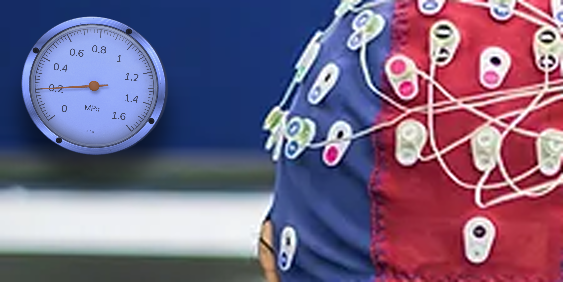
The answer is 0.2 MPa
